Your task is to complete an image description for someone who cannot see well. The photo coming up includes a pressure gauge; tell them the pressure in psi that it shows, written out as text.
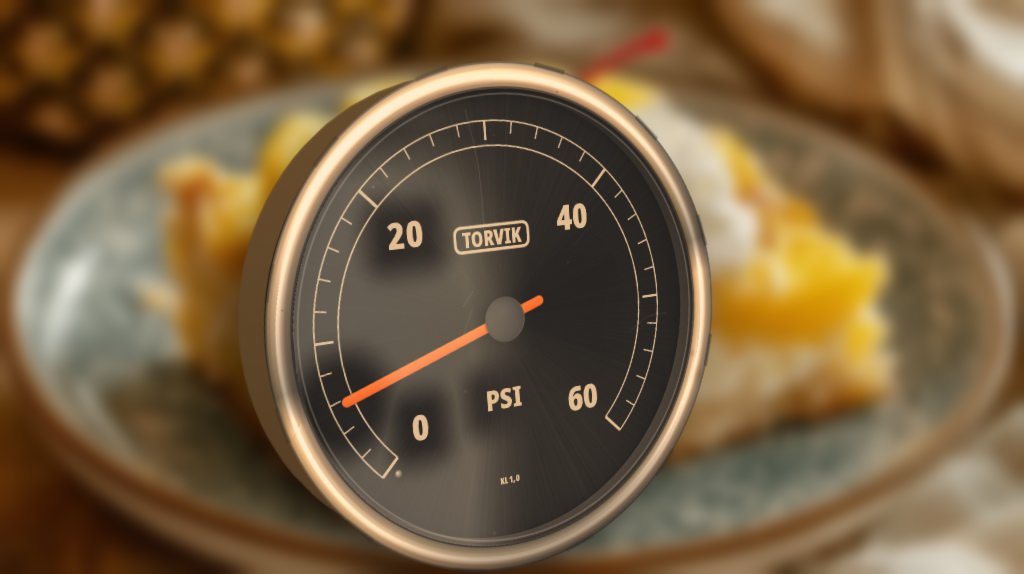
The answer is 6 psi
